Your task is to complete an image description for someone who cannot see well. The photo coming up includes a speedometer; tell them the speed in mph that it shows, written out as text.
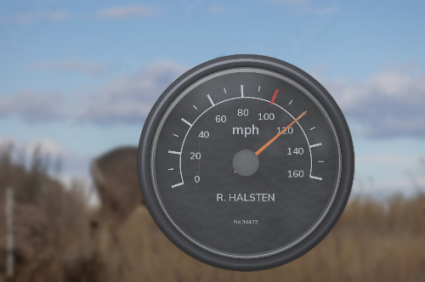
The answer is 120 mph
